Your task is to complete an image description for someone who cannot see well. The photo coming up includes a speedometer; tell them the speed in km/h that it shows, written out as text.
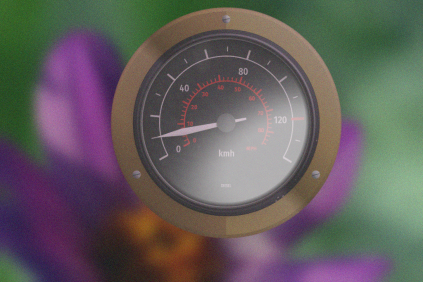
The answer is 10 km/h
